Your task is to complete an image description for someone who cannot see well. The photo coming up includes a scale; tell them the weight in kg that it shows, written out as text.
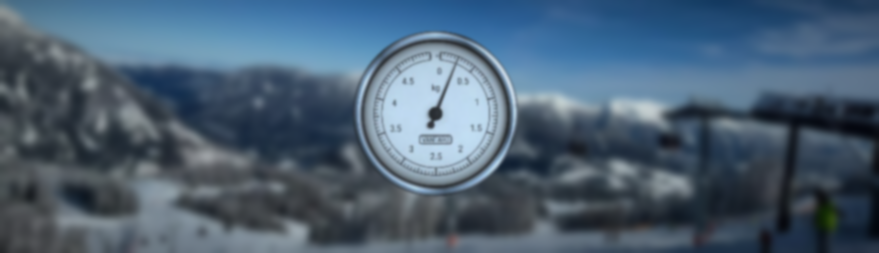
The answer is 0.25 kg
